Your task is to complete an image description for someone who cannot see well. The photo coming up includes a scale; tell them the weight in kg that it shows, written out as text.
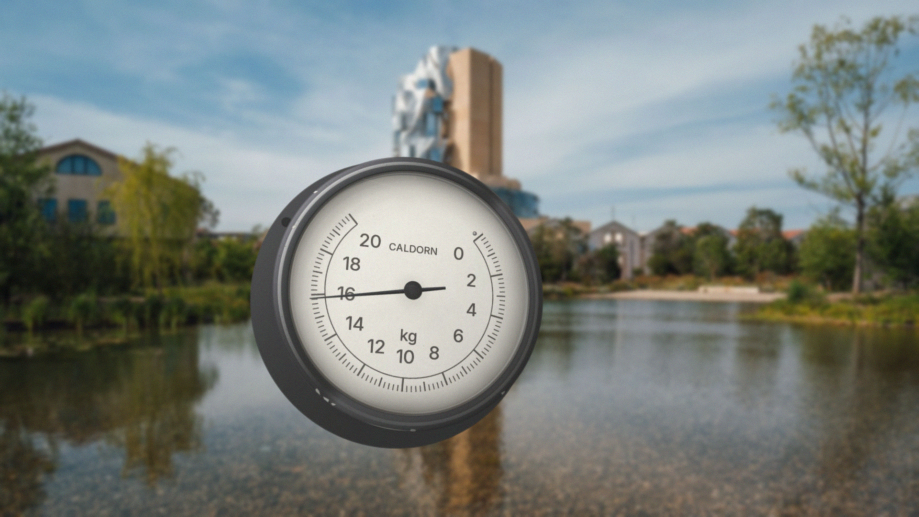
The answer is 15.8 kg
